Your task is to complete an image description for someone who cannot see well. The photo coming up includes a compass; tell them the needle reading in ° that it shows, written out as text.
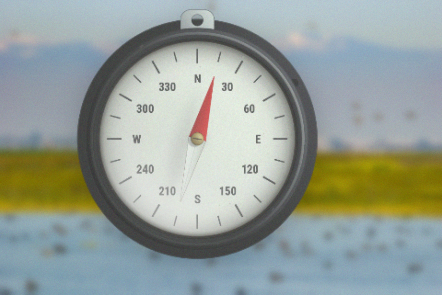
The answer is 15 °
